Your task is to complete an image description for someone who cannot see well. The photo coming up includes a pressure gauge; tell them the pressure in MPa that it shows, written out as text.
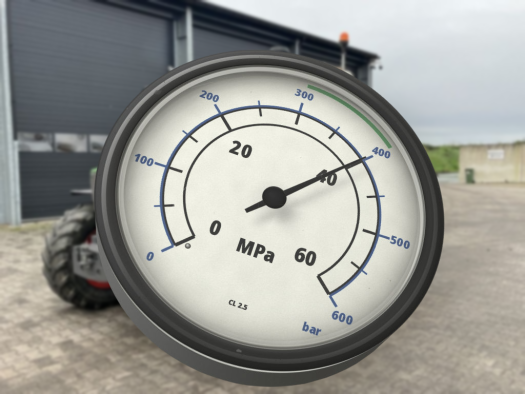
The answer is 40 MPa
